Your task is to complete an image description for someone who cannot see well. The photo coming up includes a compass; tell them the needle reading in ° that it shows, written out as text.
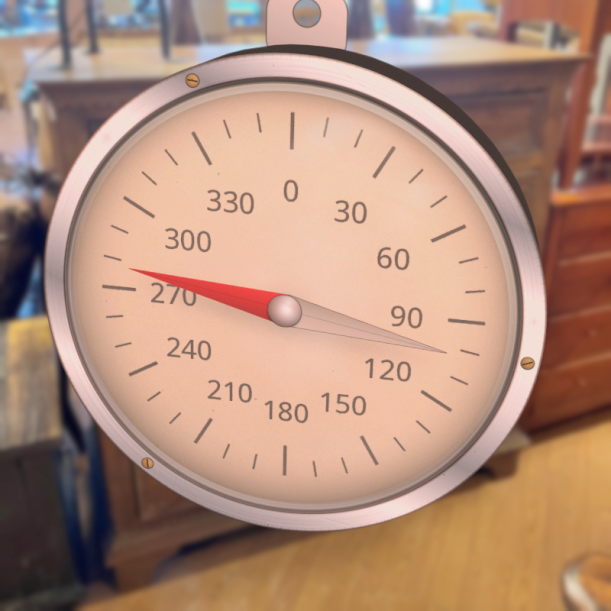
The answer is 280 °
